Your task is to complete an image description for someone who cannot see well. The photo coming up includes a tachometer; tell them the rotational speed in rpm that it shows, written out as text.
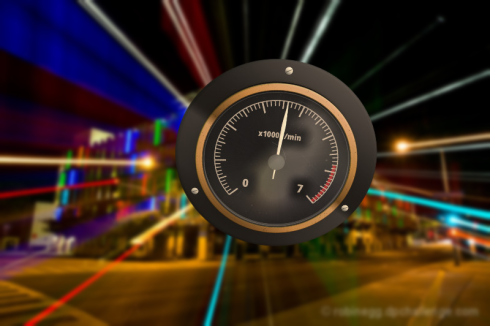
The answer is 3600 rpm
